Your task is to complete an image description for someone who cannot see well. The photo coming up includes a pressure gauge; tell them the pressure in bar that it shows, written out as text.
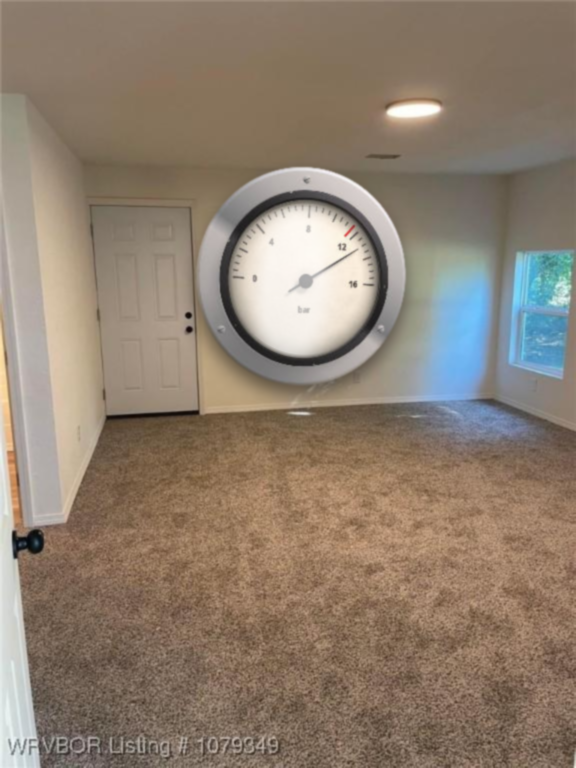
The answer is 13 bar
